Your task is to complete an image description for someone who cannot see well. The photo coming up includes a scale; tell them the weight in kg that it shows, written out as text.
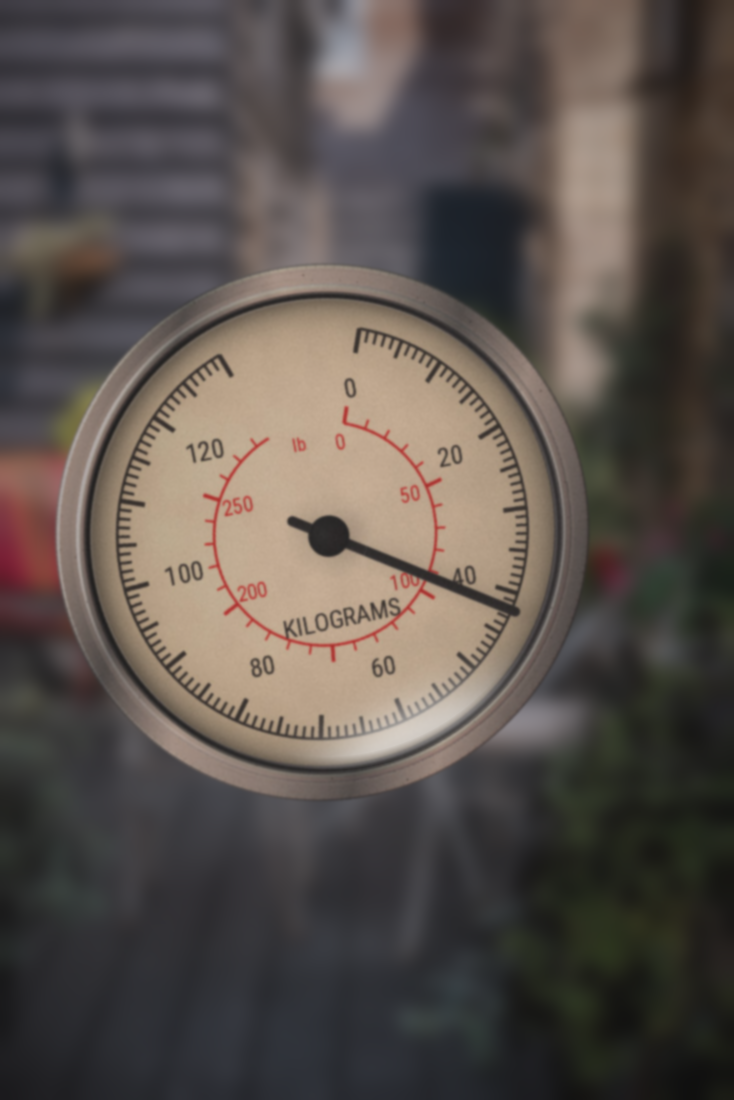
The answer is 42 kg
